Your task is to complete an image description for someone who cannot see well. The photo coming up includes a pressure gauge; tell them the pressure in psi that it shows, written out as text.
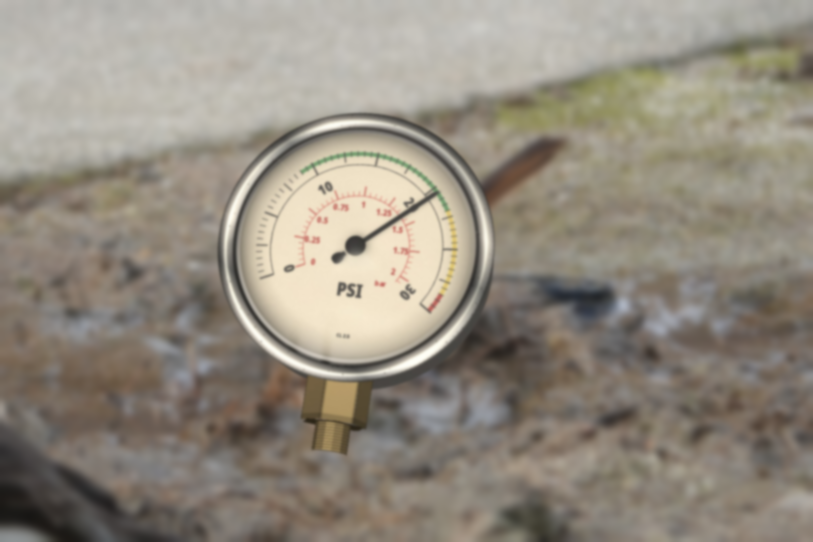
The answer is 20.5 psi
